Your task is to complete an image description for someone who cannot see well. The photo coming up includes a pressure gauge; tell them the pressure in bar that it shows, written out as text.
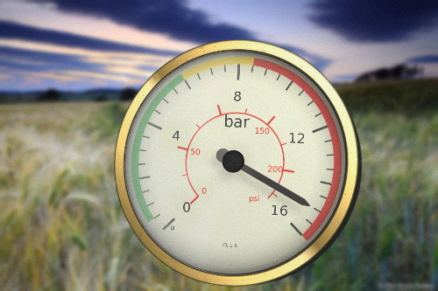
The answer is 15 bar
